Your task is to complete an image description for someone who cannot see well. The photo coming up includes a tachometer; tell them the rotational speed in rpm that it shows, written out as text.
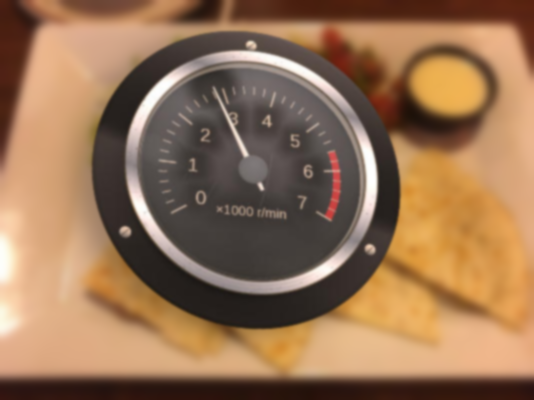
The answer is 2800 rpm
